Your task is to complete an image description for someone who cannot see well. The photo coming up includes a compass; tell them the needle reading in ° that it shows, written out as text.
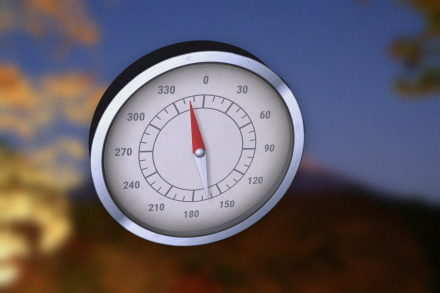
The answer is 345 °
